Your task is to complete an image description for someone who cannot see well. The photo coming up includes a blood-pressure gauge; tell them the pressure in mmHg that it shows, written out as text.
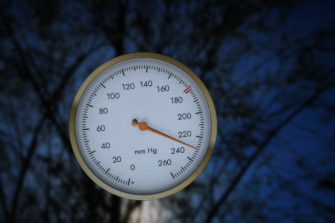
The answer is 230 mmHg
